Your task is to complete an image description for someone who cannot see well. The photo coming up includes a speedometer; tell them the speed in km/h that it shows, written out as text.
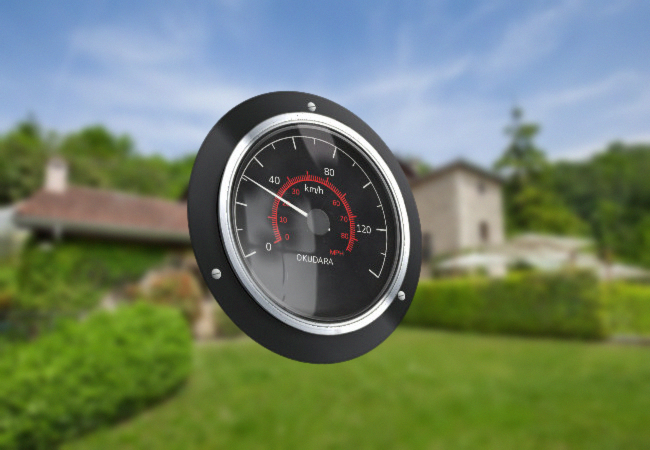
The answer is 30 km/h
